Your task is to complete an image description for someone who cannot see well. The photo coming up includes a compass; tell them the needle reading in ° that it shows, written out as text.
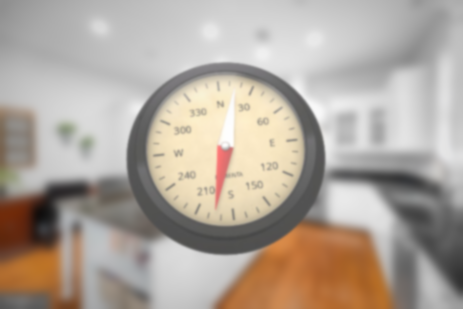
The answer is 195 °
